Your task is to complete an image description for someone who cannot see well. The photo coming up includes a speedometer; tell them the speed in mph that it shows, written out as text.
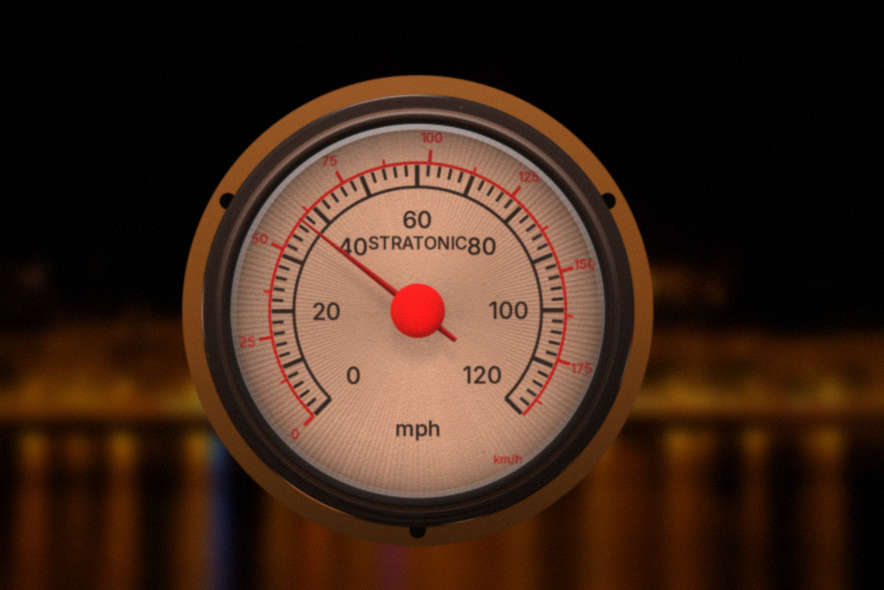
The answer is 37 mph
